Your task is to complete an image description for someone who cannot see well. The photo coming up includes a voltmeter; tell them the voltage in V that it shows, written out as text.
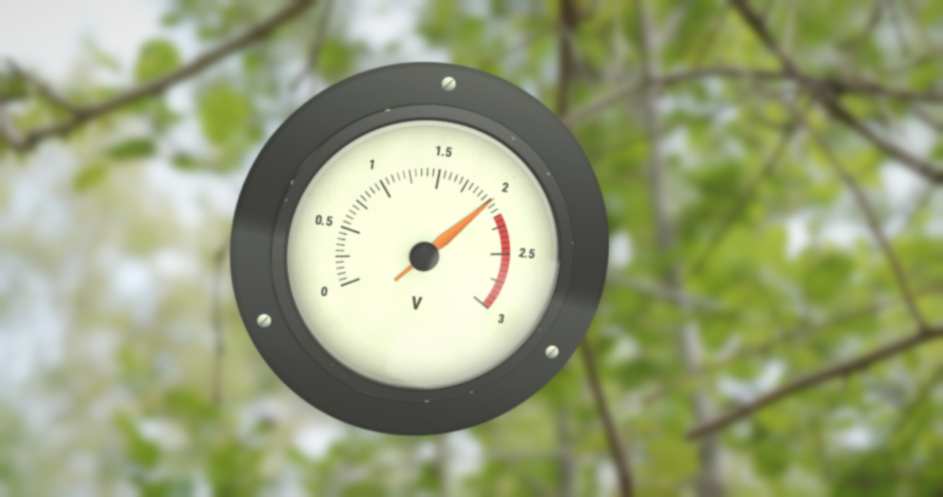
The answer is 2 V
